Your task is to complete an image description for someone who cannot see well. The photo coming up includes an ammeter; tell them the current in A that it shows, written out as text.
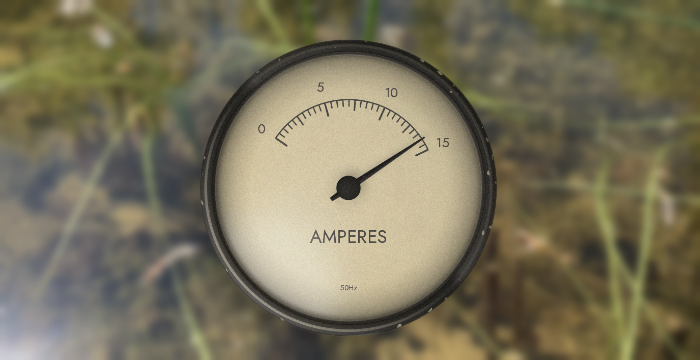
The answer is 14 A
